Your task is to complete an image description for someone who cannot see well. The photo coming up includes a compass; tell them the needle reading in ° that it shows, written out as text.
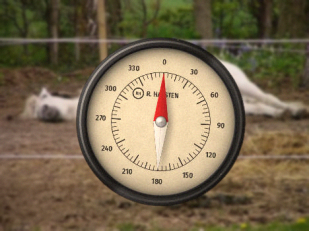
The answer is 0 °
